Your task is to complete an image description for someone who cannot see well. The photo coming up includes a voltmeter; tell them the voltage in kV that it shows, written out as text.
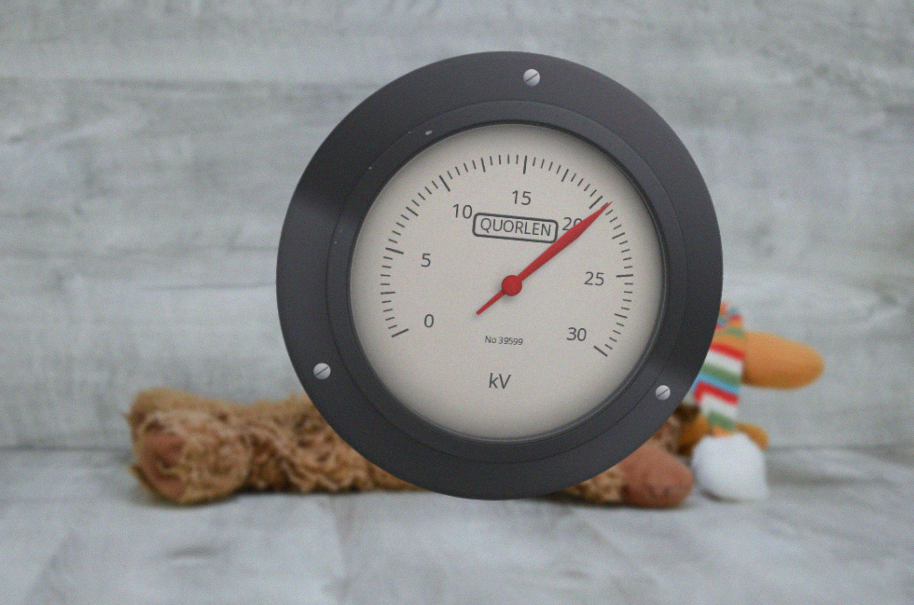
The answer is 20.5 kV
